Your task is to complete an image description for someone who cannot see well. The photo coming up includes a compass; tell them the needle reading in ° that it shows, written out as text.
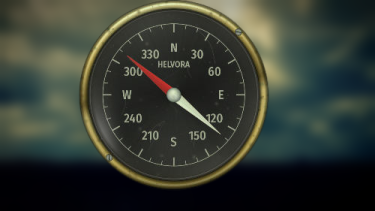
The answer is 310 °
